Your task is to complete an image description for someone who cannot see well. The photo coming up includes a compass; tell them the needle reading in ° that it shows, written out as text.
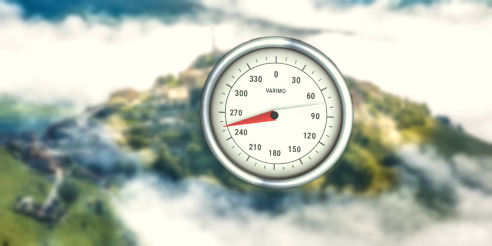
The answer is 255 °
